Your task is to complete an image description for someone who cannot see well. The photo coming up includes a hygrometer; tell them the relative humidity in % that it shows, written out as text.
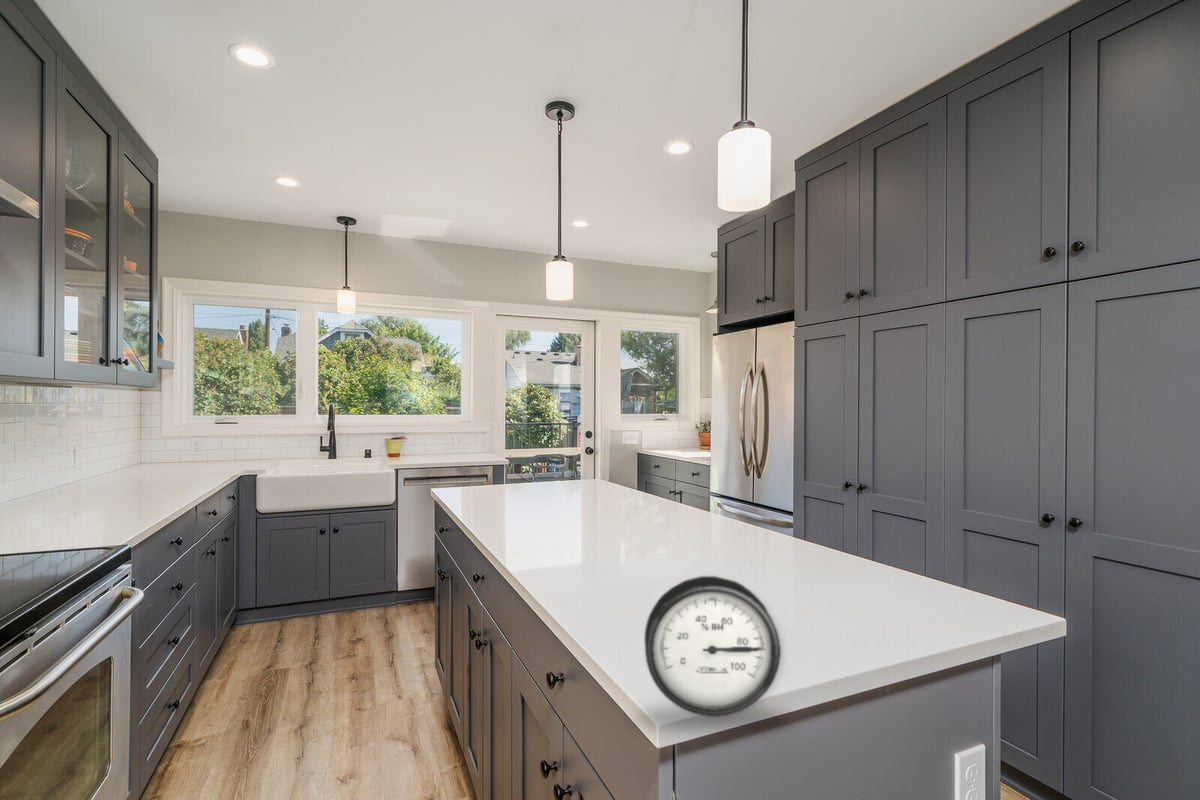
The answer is 85 %
